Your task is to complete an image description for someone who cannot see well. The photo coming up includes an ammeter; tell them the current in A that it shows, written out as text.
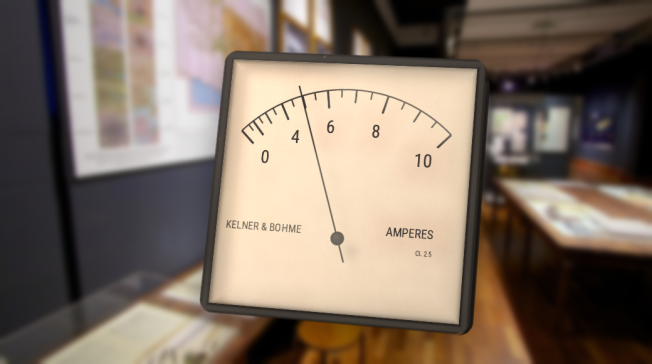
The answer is 5 A
